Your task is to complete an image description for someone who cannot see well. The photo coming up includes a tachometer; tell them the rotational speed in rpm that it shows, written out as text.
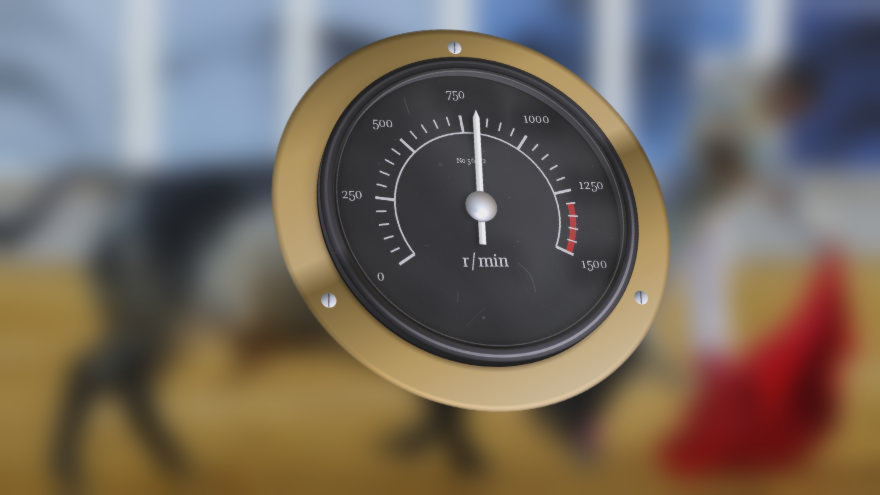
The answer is 800 rpm
